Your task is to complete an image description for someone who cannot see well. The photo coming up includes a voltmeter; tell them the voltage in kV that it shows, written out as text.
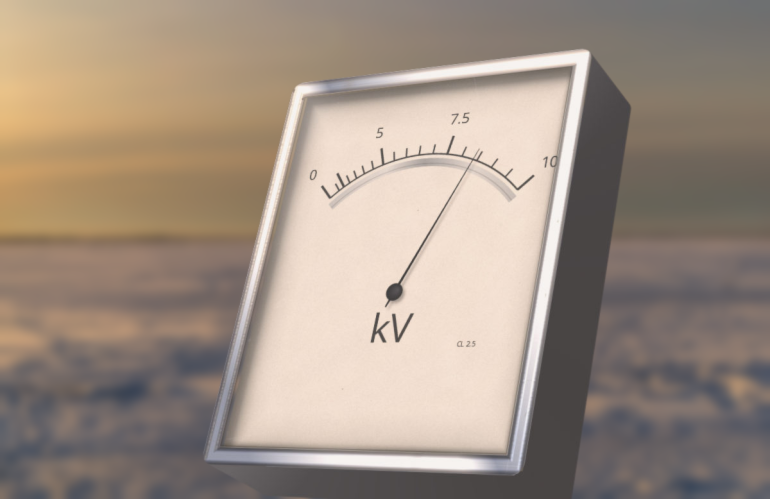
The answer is 8.5 kV
